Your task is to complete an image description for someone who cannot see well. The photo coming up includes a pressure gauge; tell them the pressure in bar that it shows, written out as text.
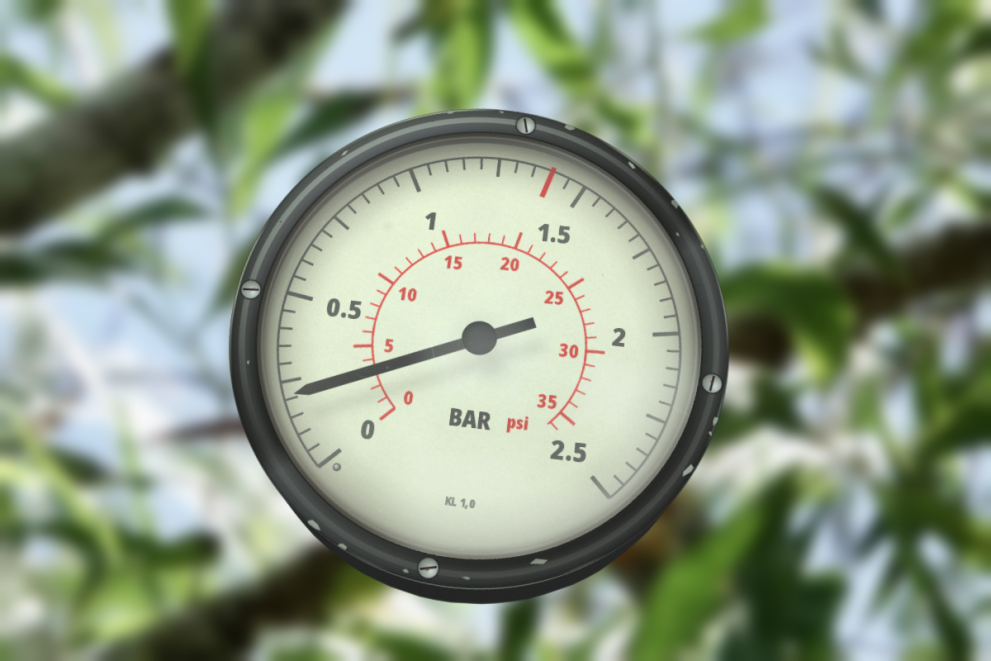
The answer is 0.2 bar
